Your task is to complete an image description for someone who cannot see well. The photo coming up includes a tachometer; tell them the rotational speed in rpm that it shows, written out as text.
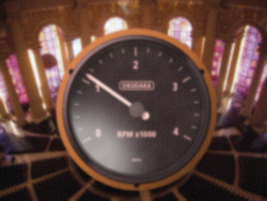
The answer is 1100 rpm
